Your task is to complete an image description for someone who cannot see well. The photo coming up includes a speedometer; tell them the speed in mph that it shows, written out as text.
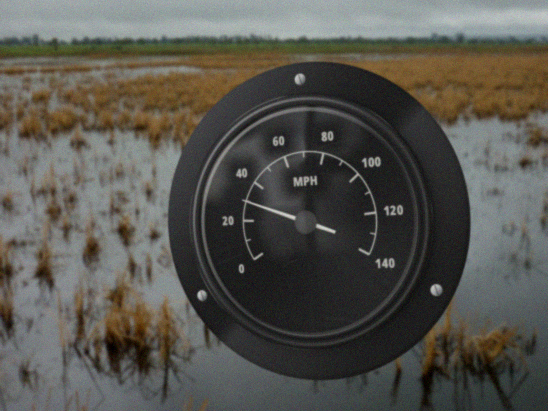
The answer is 30 mph
